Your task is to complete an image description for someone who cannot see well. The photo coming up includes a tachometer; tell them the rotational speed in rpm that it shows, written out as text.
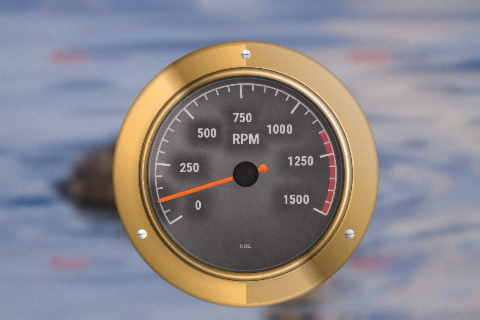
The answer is 100 rpm
